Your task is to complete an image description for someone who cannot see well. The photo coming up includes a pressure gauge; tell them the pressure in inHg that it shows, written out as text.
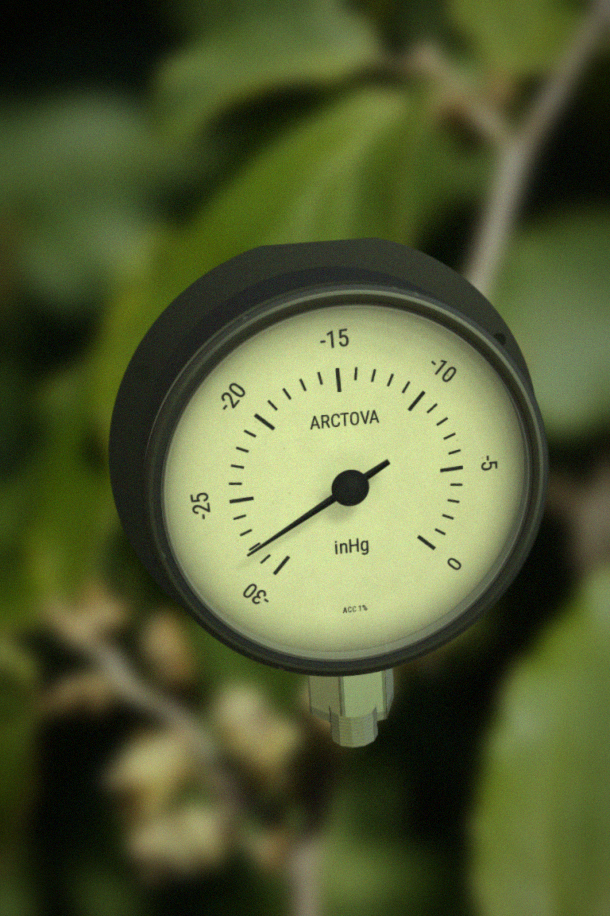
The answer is -28 inHg
